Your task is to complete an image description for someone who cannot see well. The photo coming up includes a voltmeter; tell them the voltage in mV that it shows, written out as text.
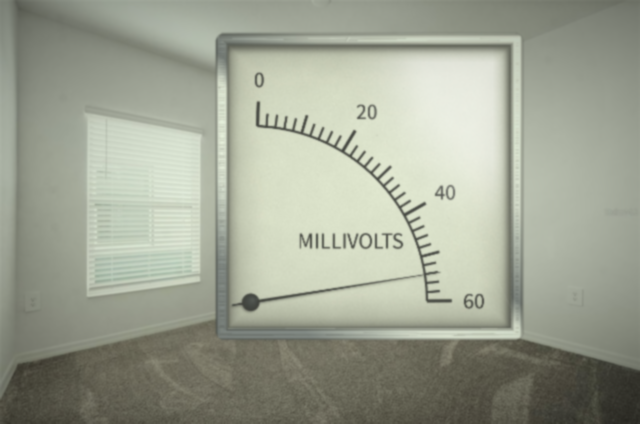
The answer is 54 mV
